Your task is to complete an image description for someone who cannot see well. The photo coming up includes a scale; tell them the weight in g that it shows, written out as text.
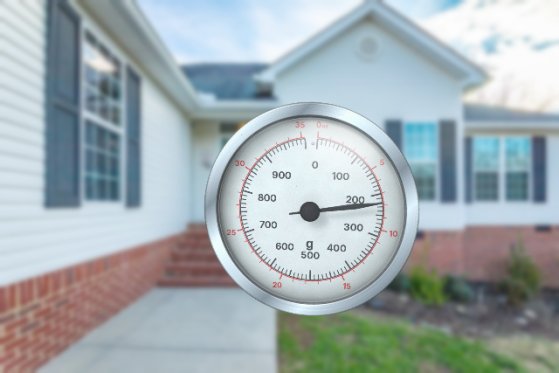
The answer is 220 g
